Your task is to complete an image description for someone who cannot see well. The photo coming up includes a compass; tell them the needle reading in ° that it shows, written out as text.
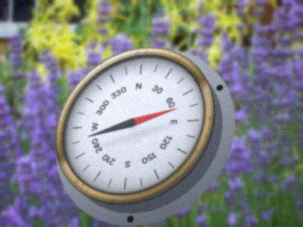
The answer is 75 °
